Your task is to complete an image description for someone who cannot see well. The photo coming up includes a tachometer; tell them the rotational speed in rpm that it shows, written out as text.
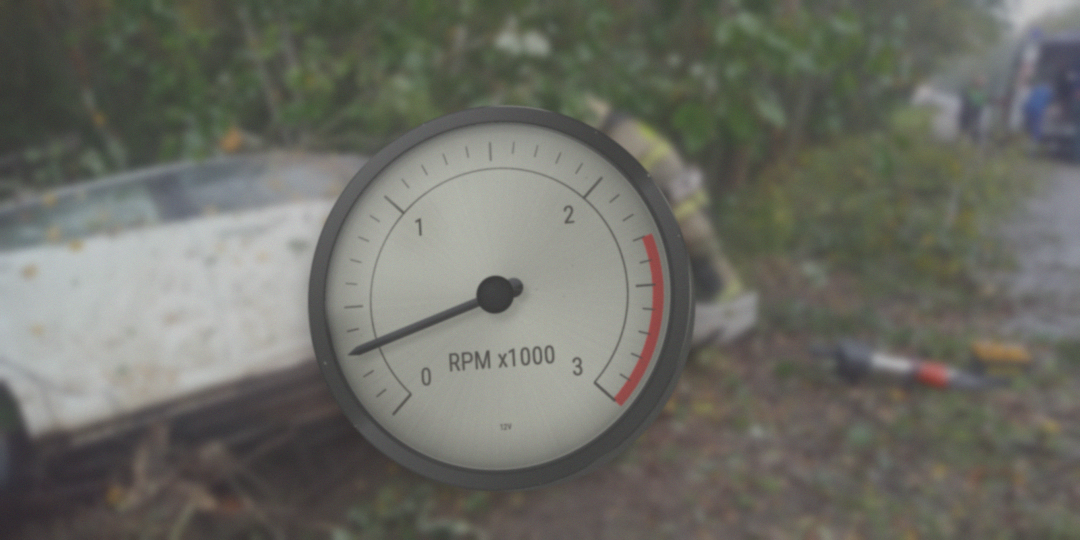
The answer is 300 rpm
